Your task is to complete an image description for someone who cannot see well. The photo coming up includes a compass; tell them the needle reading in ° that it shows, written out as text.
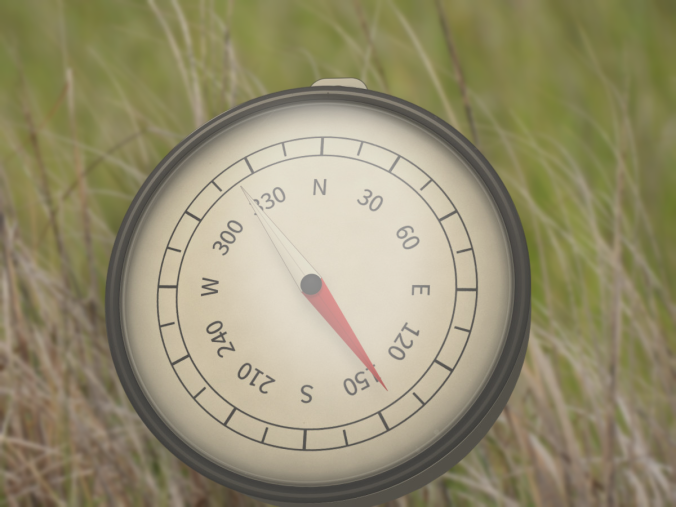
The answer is 142.5 °
